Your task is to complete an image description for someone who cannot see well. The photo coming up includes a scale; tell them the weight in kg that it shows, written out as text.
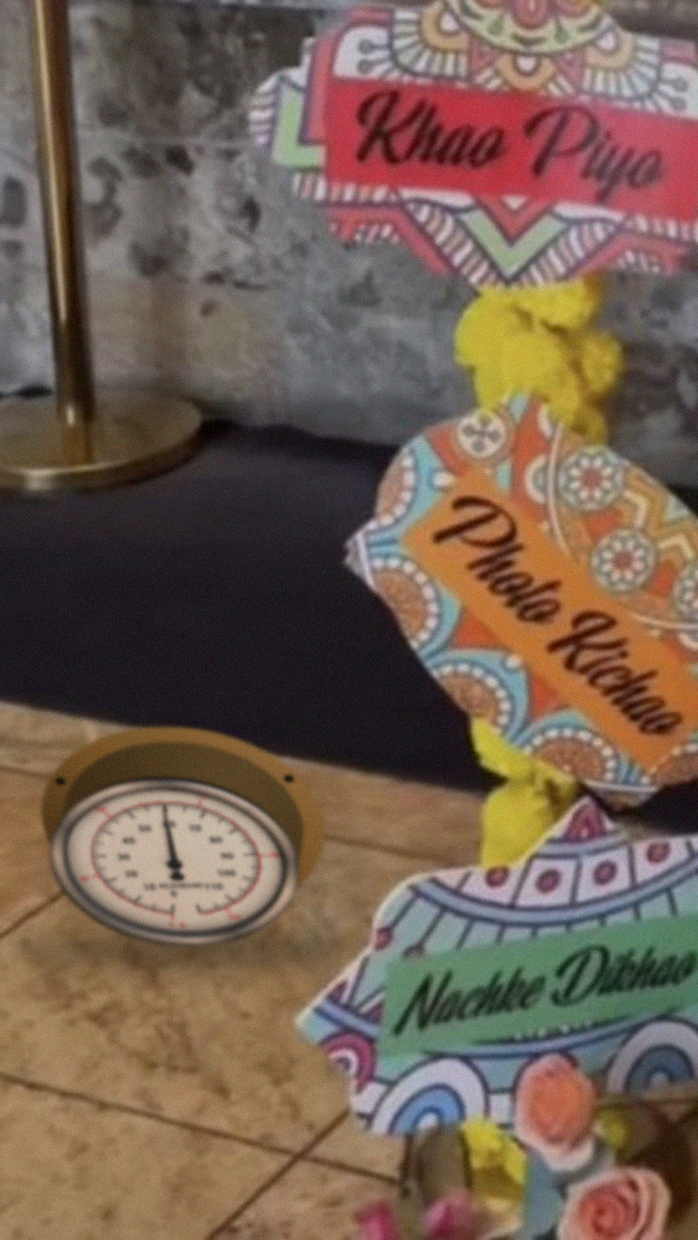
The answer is 60 kg
